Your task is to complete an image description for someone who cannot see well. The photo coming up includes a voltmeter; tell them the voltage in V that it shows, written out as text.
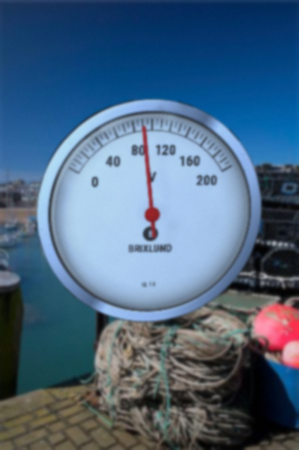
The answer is 90 V
